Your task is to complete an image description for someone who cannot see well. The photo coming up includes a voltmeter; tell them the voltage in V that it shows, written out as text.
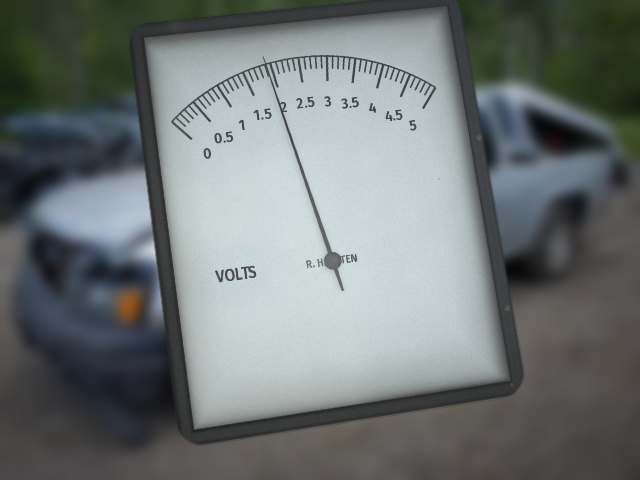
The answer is 1.9 V
